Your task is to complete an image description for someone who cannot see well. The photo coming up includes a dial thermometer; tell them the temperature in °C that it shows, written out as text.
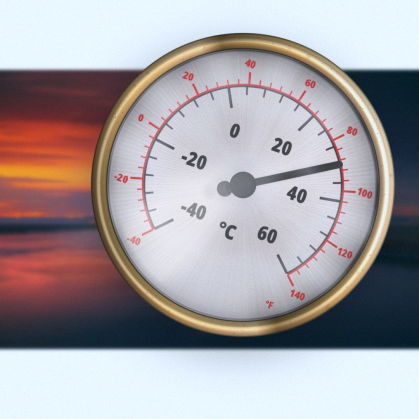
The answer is 32 °C
